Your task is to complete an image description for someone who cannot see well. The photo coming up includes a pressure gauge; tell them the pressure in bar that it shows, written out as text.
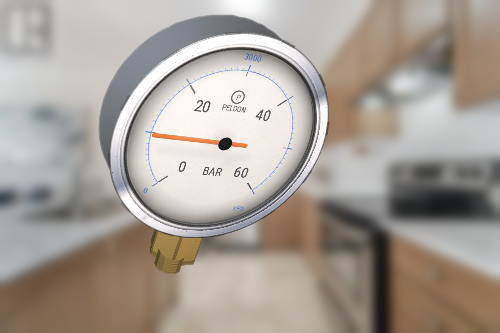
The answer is 10 bar
